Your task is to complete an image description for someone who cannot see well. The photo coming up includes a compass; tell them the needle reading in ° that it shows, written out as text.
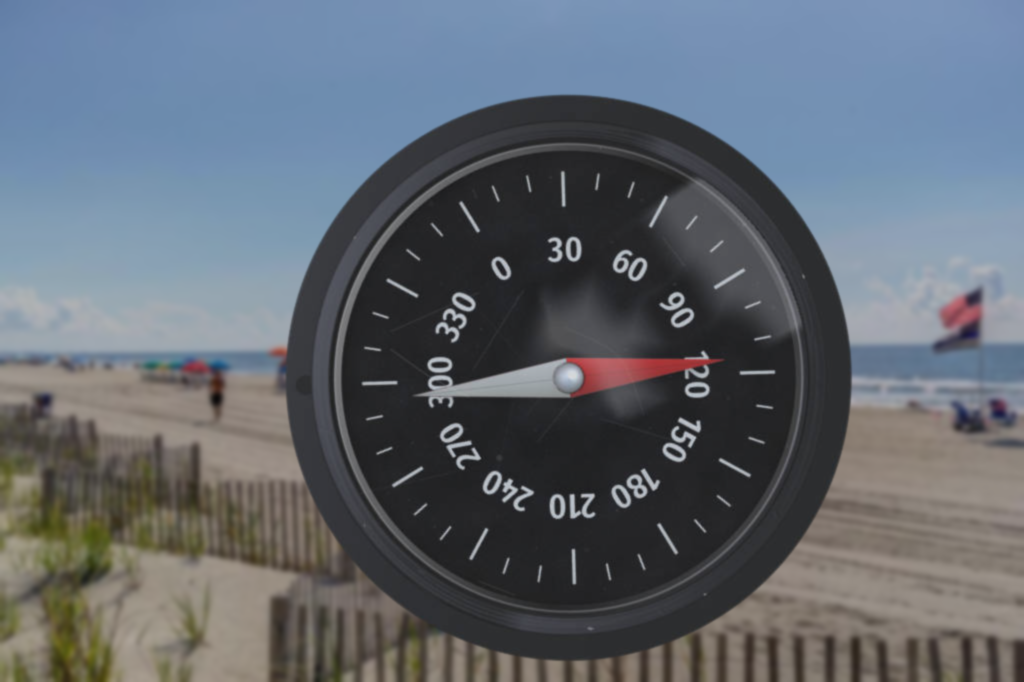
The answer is 115 °
